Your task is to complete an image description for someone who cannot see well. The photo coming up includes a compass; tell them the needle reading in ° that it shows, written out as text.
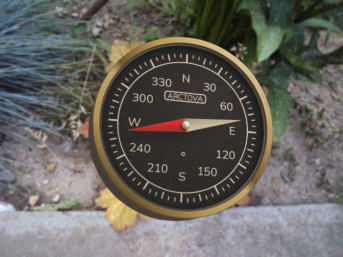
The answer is 260 °
